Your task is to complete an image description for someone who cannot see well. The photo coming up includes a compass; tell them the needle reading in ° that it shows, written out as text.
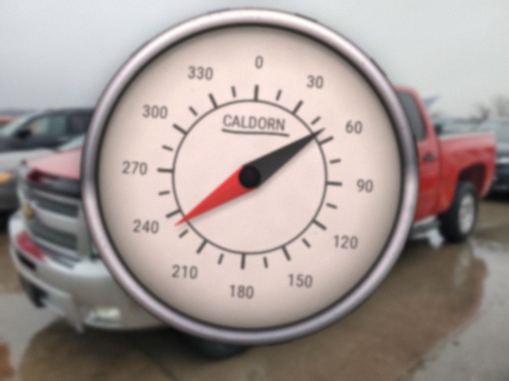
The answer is 232.5 °
